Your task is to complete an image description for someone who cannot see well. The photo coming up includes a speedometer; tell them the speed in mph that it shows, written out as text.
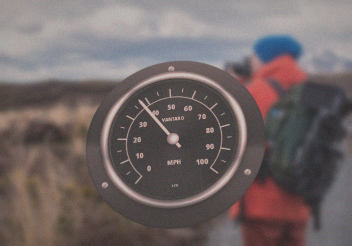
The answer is 37.5 mph
